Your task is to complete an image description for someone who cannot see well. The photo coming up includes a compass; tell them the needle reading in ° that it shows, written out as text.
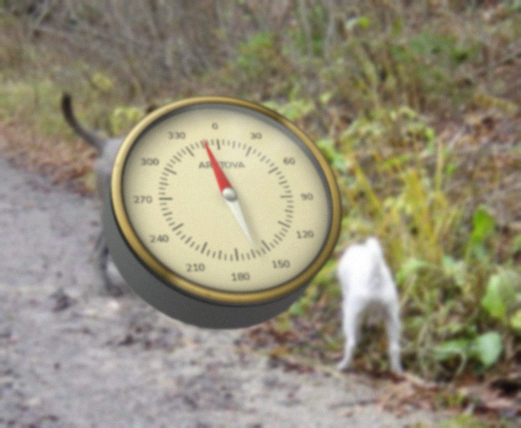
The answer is 345 °
